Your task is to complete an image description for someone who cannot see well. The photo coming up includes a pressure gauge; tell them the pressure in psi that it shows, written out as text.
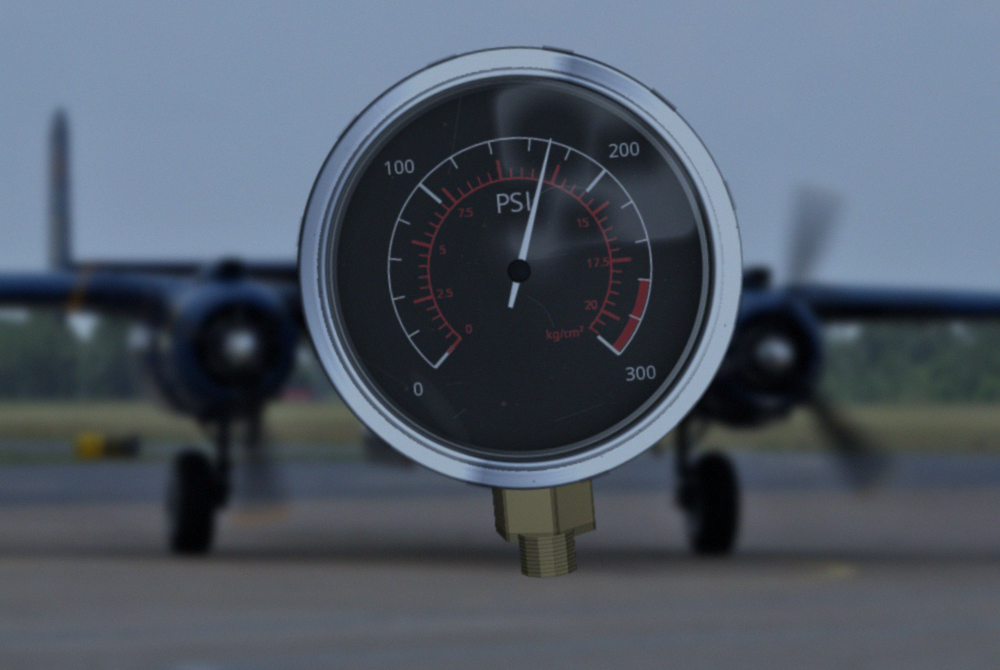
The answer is 170 psi
